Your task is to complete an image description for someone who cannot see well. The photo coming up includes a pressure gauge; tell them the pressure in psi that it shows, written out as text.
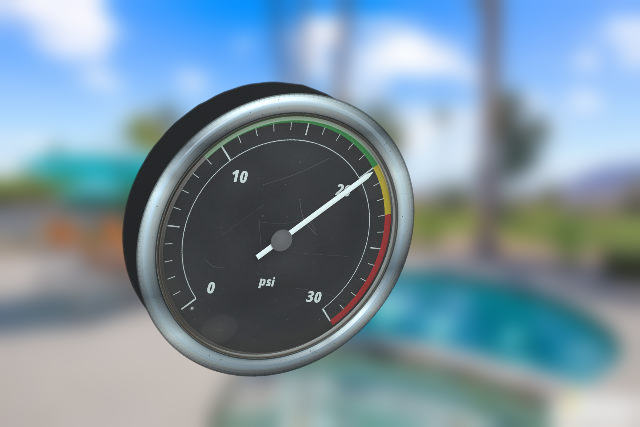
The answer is 20 psi
